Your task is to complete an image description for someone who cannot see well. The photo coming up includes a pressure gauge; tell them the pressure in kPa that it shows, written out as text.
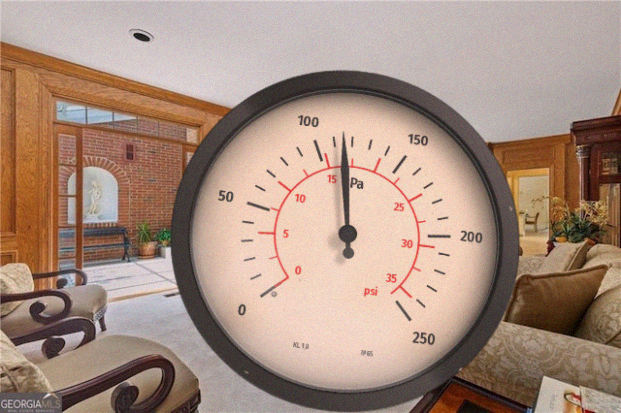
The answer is 115 kPa
